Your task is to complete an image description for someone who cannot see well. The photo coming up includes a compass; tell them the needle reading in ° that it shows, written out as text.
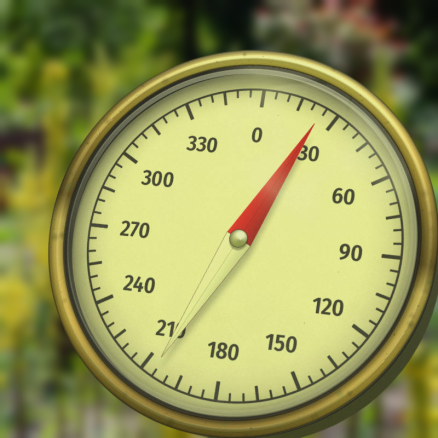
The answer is 25 °
